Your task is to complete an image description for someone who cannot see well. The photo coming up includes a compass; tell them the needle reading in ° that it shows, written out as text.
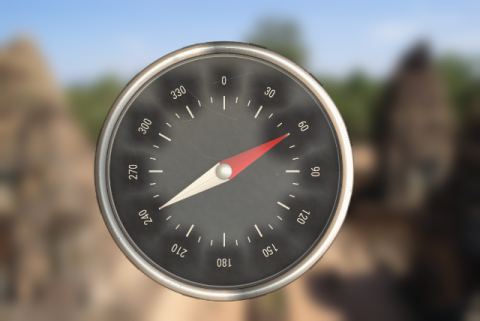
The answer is 60 °
